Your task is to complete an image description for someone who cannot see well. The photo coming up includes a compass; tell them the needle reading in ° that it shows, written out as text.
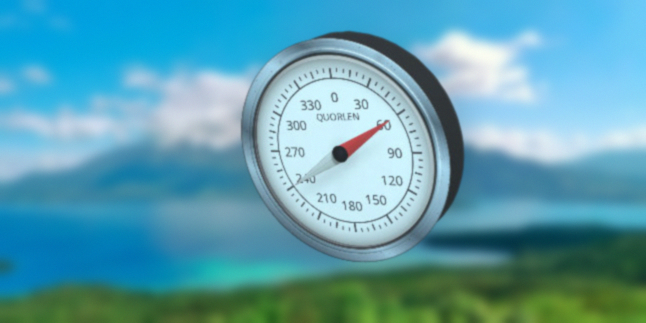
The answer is 60 °
